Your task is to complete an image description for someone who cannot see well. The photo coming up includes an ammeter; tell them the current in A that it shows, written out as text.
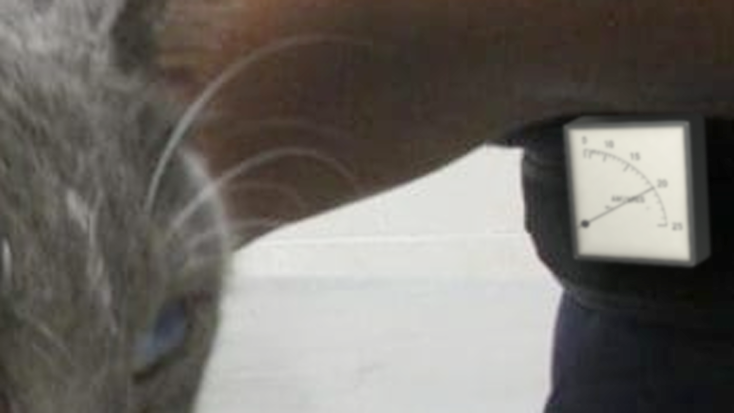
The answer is 20 A
